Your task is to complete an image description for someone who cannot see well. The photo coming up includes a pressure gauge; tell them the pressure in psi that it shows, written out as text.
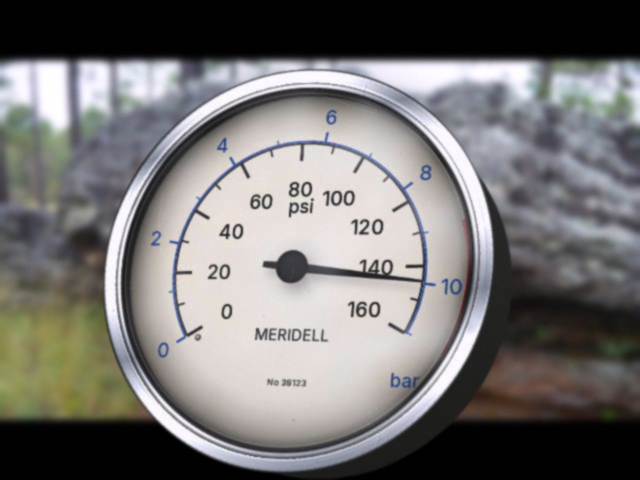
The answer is 145 psi
